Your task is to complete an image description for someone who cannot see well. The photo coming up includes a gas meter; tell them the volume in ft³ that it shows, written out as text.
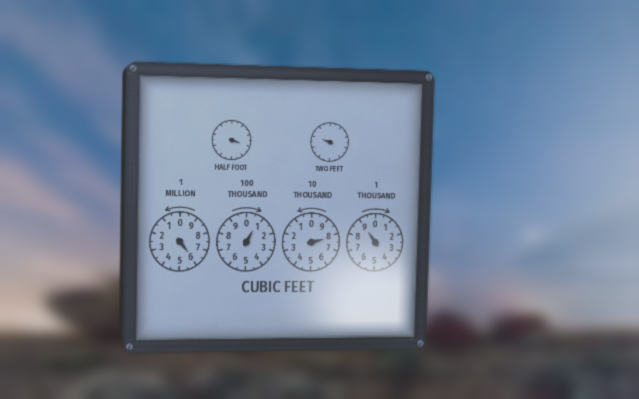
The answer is 607900 ft³
